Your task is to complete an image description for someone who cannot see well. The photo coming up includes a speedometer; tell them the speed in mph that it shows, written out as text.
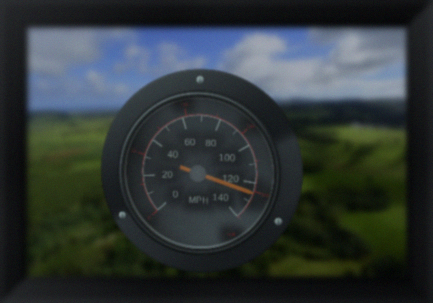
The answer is 125 mph
